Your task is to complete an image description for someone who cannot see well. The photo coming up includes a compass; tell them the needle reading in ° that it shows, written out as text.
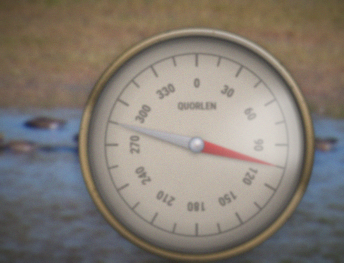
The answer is 105 °
